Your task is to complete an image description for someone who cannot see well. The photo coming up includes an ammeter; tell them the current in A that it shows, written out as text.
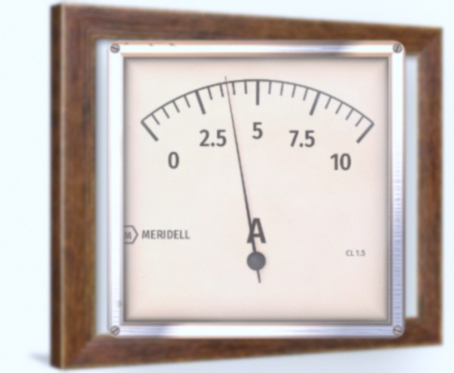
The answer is 3.75 A
